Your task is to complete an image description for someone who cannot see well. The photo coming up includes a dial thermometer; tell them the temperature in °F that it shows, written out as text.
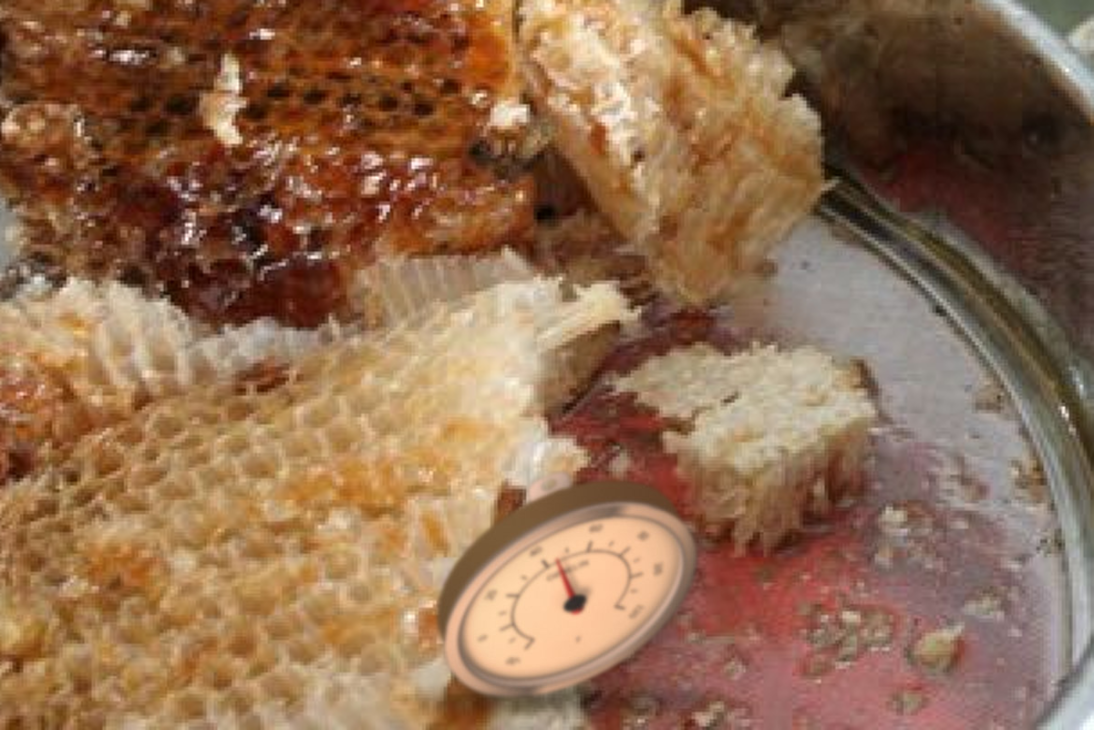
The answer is 45 °F
